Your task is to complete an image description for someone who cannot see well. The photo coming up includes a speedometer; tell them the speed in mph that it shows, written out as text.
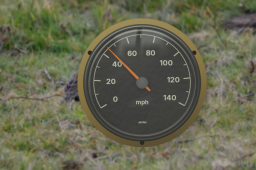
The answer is 45 mph
